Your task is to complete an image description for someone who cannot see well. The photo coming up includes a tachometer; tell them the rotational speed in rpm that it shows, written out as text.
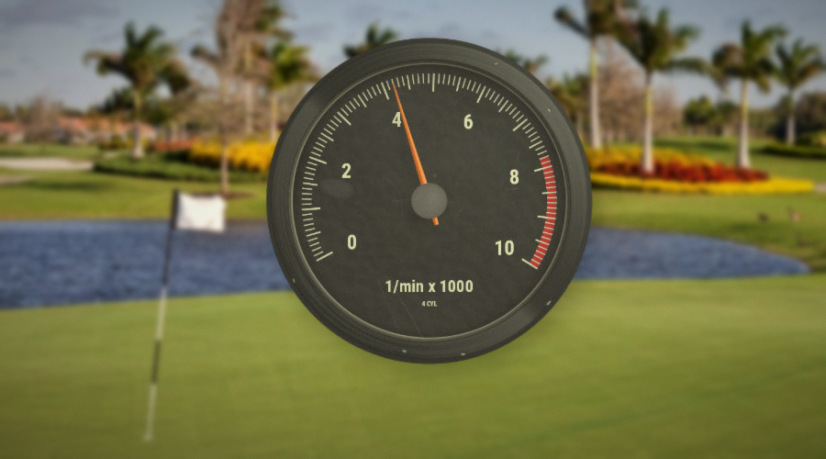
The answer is 4200 rpm
